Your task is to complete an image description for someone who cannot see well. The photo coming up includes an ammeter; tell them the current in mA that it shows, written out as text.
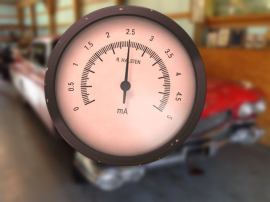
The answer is 2.5 mA
